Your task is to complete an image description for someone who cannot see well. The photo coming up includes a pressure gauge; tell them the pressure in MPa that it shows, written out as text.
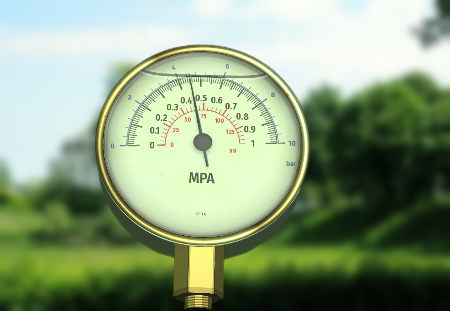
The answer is 0.45 MPa
